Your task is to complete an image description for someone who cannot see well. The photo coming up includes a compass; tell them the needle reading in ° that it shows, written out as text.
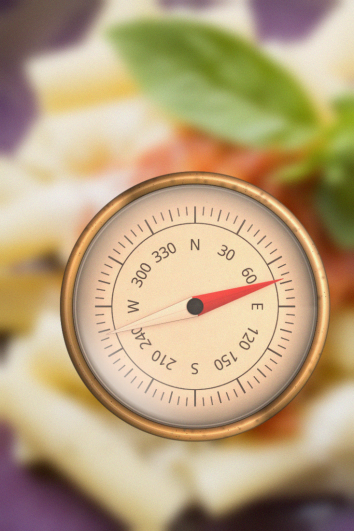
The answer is 72.5 °
